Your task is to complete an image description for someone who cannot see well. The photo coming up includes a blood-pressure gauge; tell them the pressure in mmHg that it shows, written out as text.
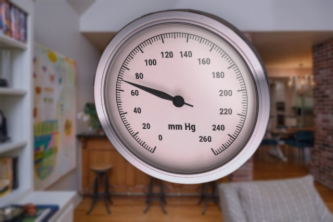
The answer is 70 mmHg
